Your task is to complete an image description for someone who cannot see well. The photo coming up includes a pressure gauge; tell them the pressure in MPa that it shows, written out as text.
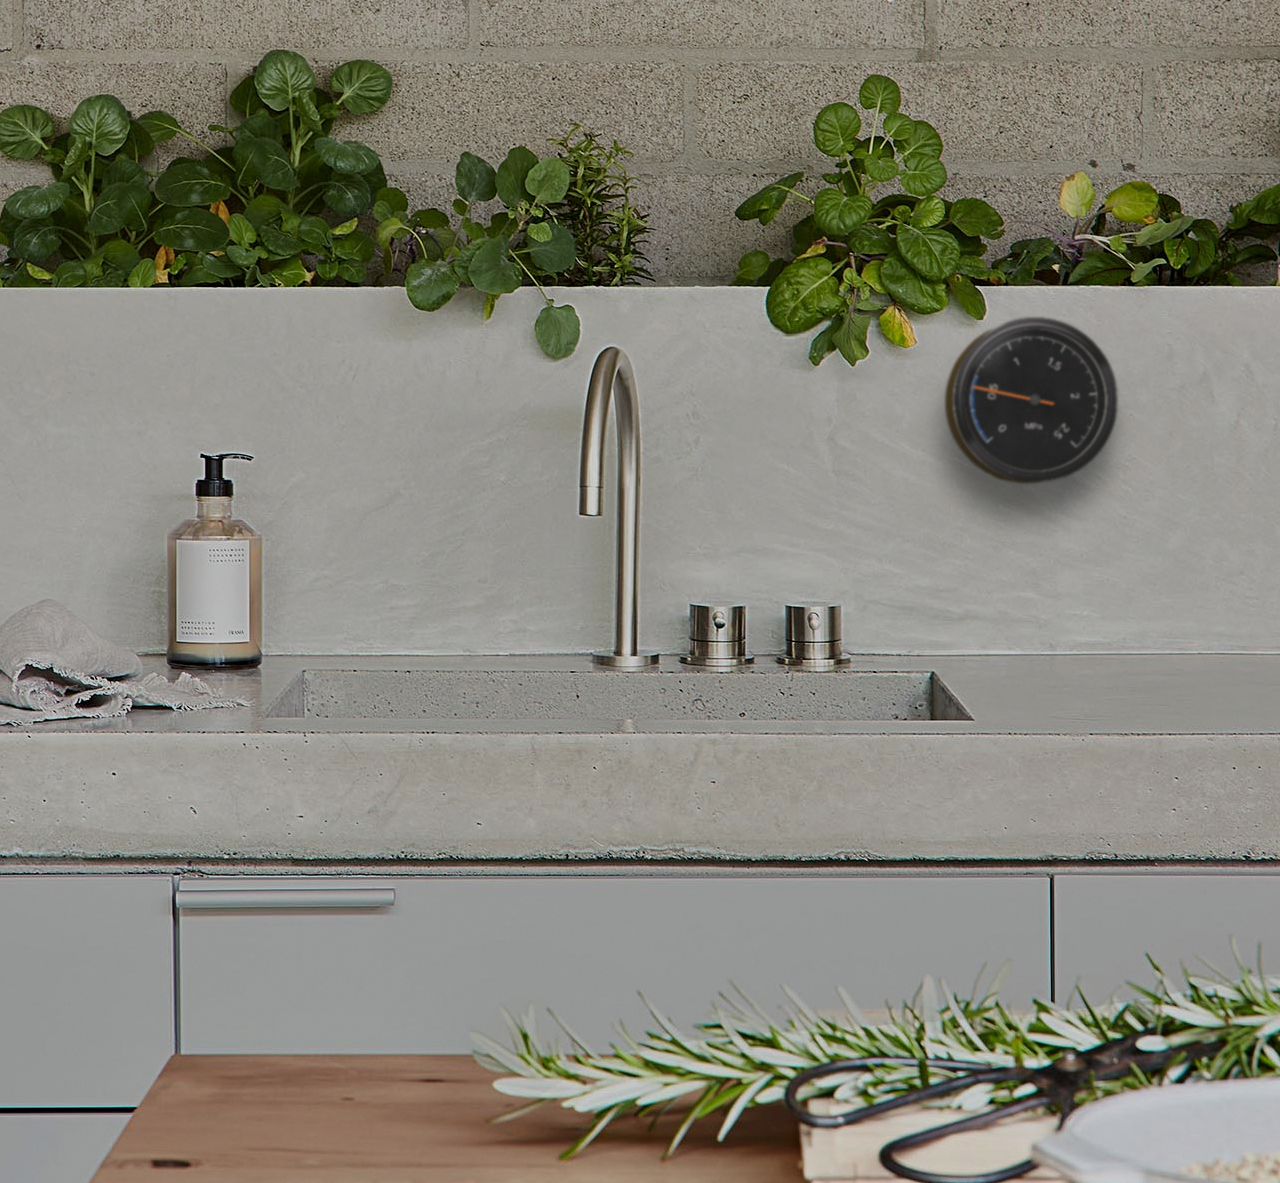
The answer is 0.5 MPa
